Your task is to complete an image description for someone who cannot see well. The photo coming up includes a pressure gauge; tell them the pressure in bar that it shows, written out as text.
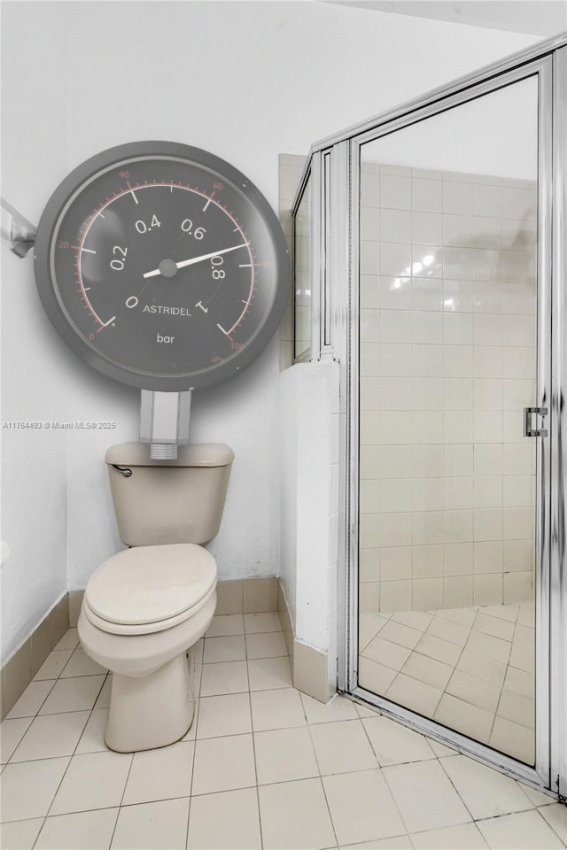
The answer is 0.75 bar
